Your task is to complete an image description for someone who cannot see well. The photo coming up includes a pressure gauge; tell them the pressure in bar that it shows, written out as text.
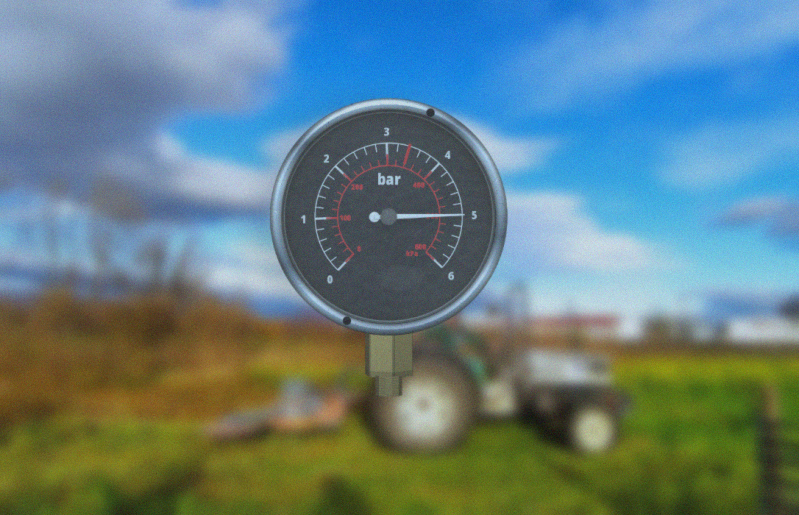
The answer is 5 bar
